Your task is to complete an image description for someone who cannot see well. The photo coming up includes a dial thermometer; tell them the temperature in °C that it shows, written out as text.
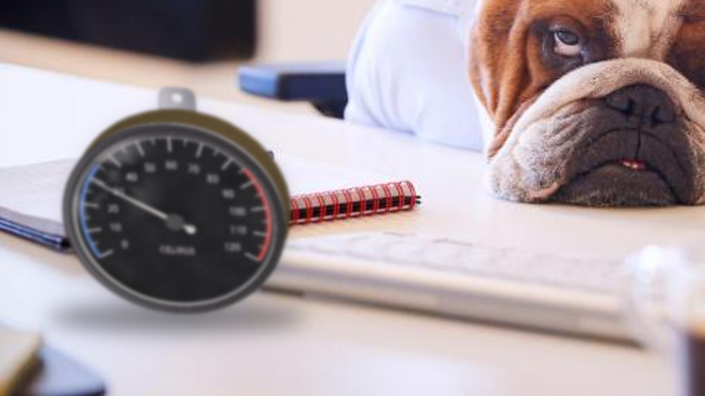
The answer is 30 °C
